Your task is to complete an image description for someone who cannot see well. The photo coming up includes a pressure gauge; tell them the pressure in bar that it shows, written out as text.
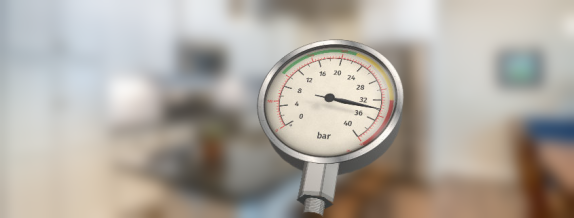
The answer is 34 bar
